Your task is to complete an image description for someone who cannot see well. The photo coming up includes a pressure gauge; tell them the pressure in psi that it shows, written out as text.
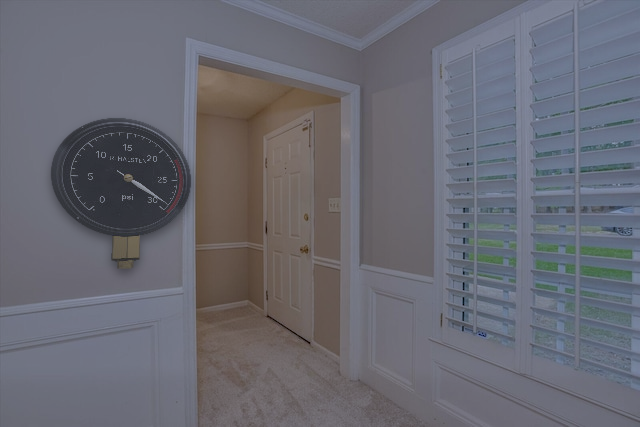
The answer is 29 psi
